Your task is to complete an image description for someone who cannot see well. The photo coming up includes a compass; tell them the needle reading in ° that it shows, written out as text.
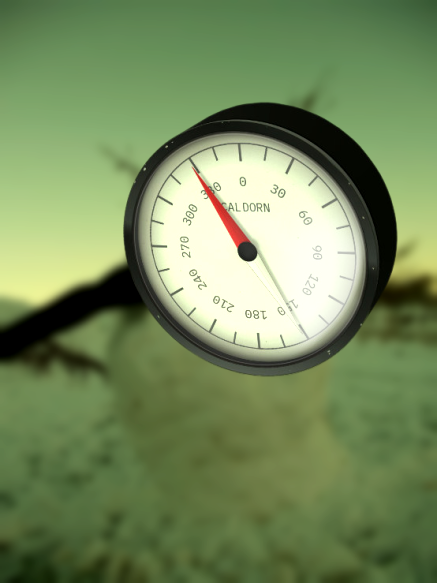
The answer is 330 °
